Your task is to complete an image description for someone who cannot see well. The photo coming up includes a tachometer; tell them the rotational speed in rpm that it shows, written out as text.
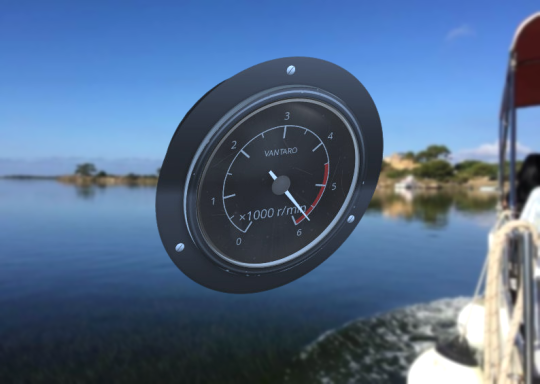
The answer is 5750 rpm
